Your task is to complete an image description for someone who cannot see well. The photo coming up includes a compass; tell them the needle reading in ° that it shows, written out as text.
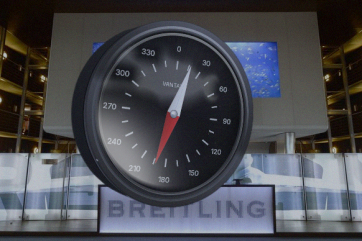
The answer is 195 °
